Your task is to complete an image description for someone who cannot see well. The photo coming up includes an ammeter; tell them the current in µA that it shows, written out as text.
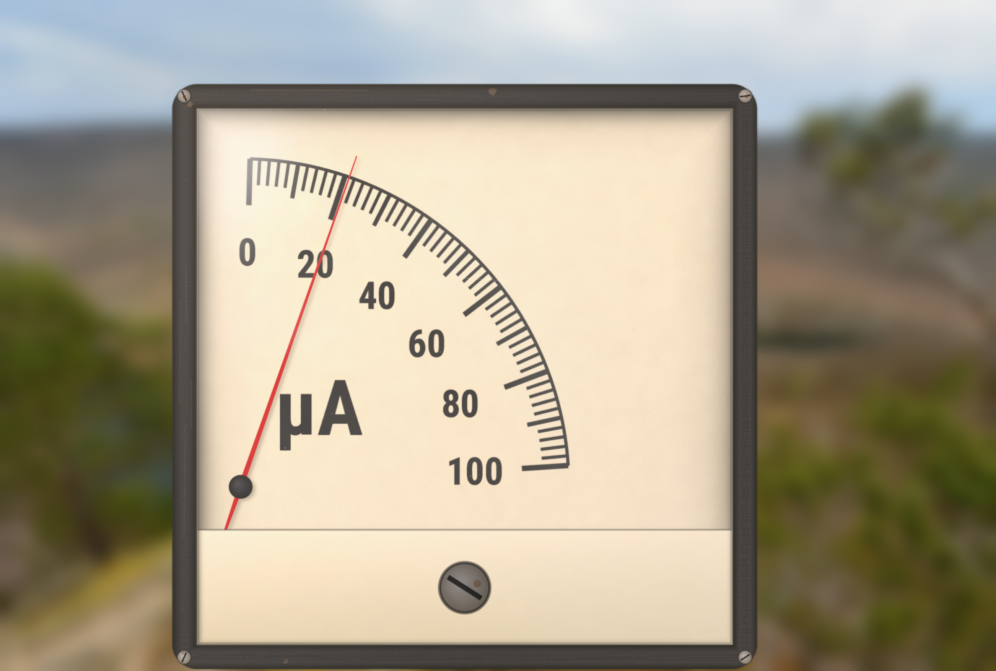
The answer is 21 µA
